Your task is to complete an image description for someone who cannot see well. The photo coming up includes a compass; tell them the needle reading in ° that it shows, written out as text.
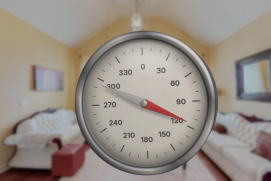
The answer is 115 °
